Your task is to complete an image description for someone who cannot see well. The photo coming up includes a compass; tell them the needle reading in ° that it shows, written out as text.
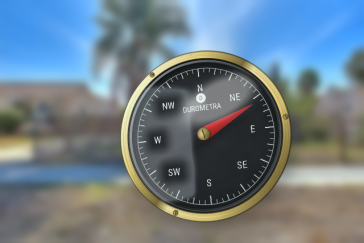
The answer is 65 °
